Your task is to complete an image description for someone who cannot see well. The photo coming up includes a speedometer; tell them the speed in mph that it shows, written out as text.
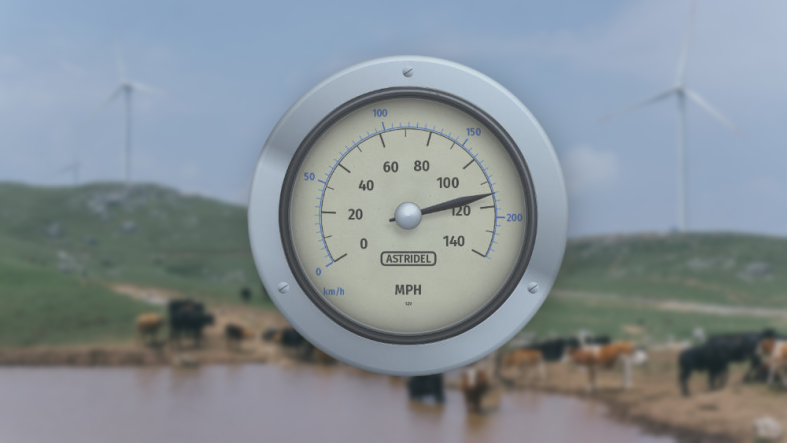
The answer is 115 mph
